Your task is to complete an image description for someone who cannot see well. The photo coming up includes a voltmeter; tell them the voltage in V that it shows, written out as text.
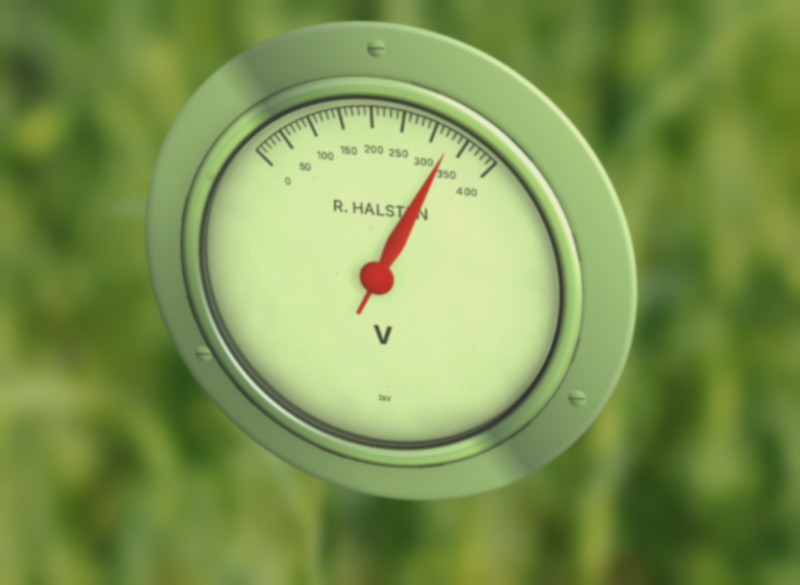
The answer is 330 V
